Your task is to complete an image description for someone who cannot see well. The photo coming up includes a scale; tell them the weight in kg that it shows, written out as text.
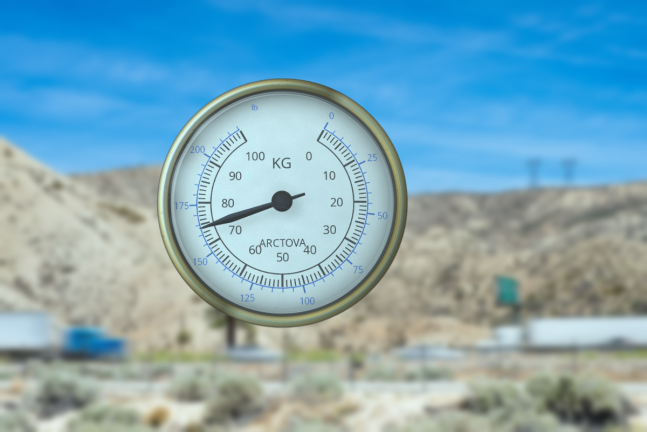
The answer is 74 kg
